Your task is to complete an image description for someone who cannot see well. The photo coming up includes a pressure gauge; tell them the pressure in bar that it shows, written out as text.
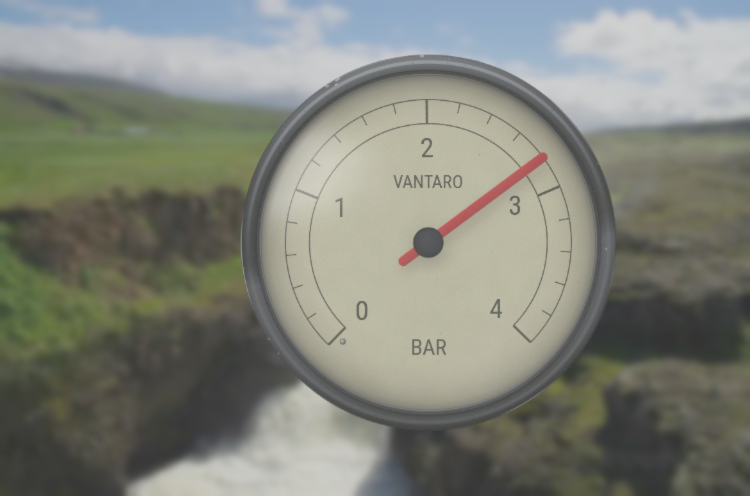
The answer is 2.8 bar
